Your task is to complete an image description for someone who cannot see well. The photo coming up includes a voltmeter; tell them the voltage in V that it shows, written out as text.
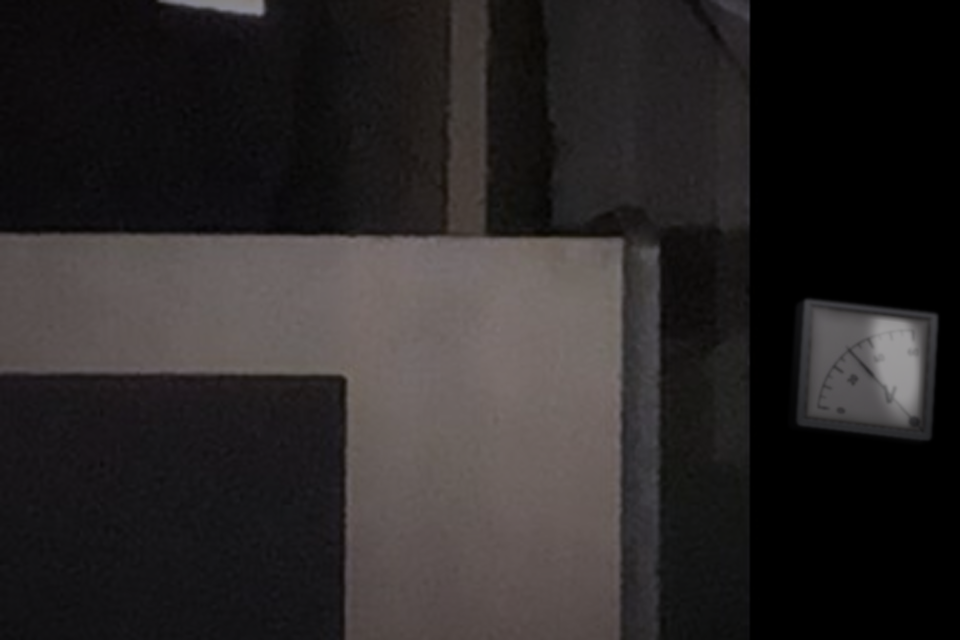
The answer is 30 V
